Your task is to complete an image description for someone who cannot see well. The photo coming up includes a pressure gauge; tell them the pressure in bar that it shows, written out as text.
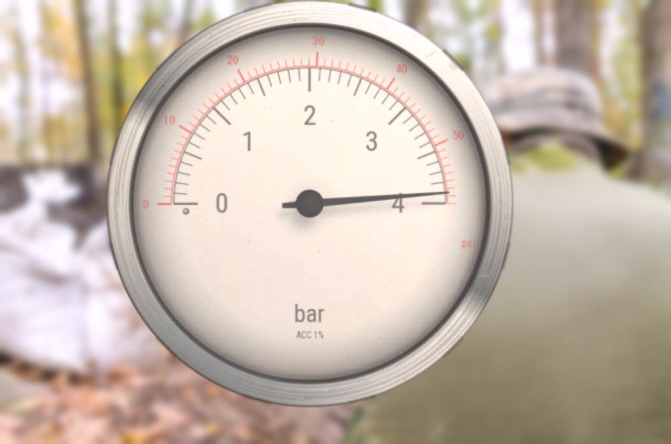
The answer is 3.9 bar
